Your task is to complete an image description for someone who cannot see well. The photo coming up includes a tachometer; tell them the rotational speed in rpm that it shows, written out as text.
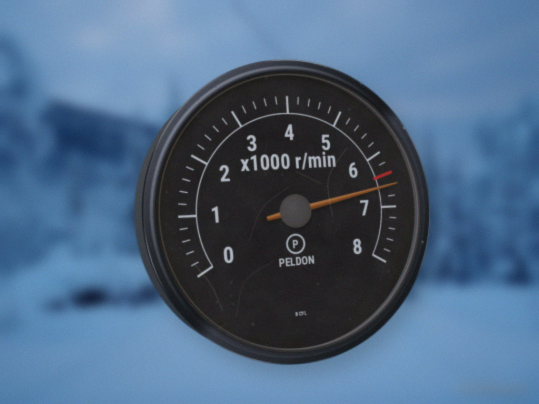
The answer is 6600 rpm
